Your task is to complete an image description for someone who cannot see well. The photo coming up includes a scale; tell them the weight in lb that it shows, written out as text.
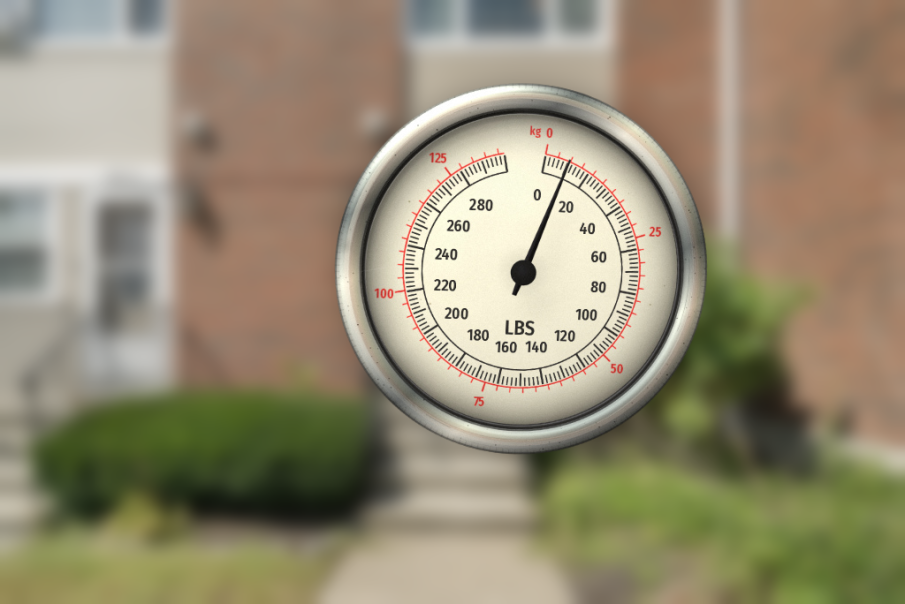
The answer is 10 lb
